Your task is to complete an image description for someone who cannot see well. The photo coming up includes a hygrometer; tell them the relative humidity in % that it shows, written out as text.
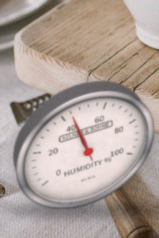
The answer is 44 %
